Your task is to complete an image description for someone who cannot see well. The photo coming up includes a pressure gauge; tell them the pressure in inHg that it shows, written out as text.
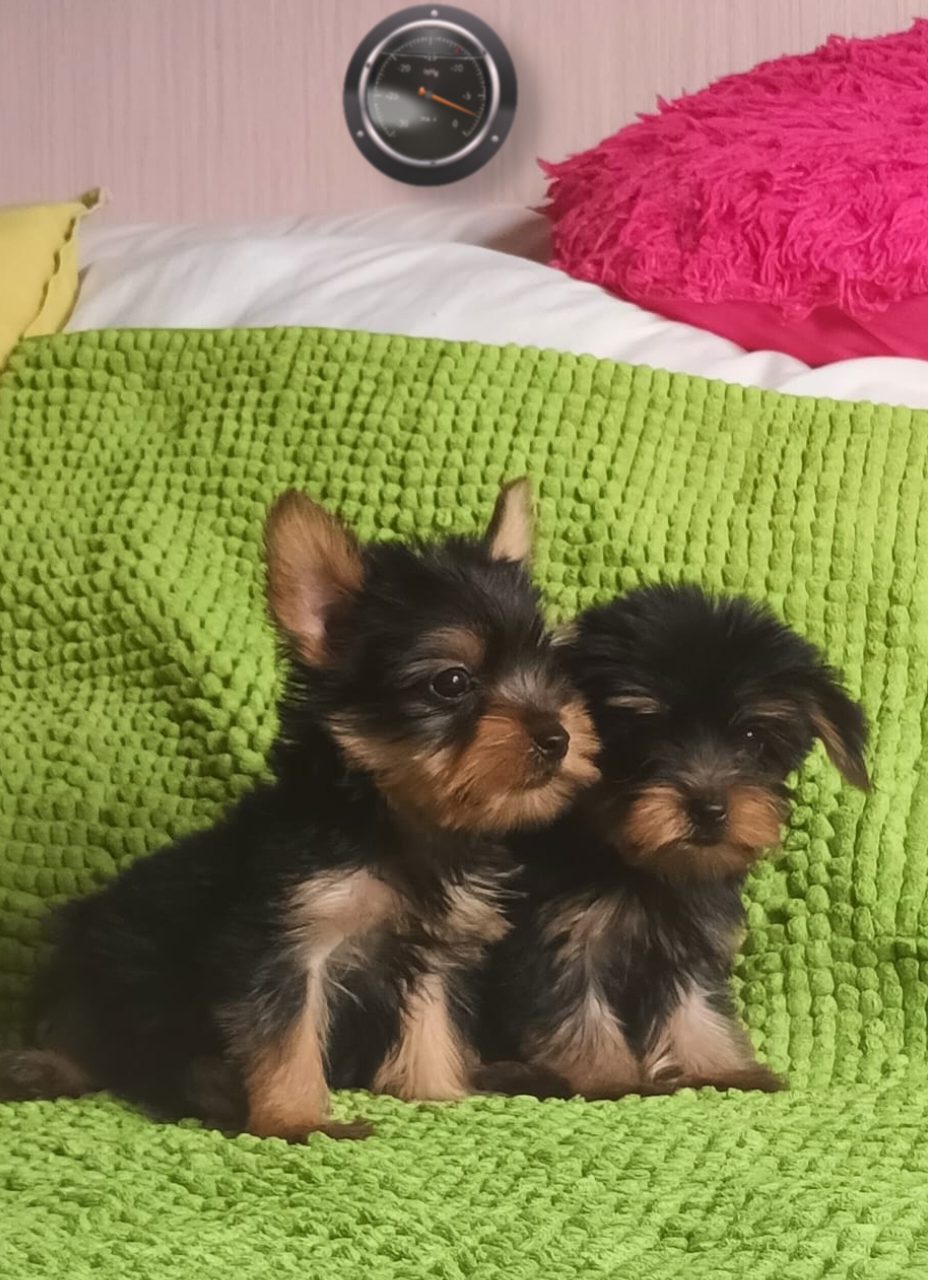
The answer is -2.5 inHg
